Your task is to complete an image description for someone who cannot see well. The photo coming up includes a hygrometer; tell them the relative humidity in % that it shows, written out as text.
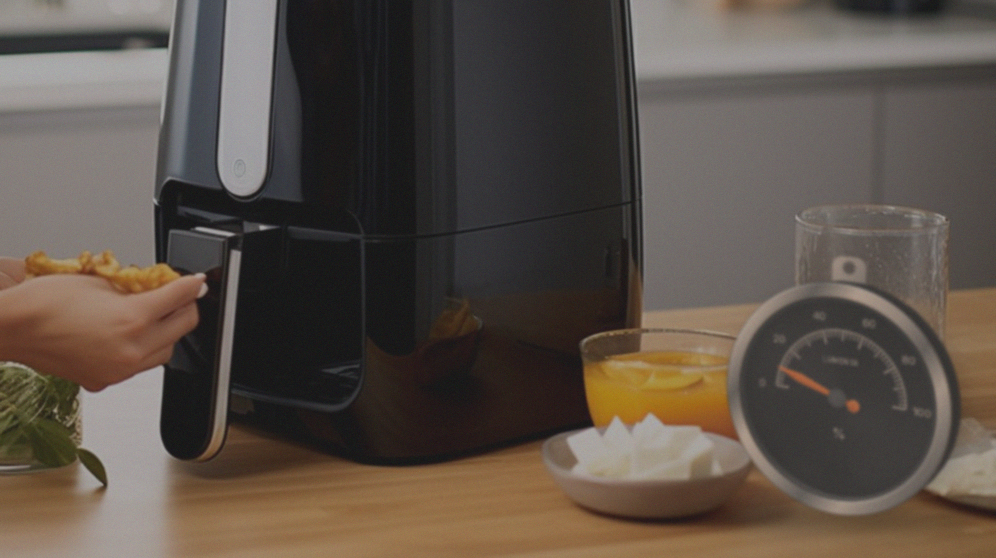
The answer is 10 %
